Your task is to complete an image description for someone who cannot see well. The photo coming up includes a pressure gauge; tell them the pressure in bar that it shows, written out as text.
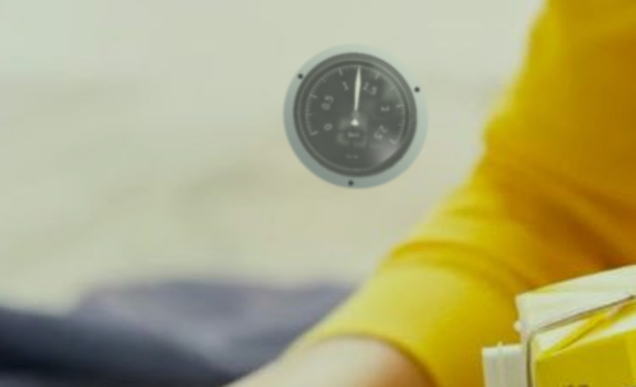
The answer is 1.25 bar
